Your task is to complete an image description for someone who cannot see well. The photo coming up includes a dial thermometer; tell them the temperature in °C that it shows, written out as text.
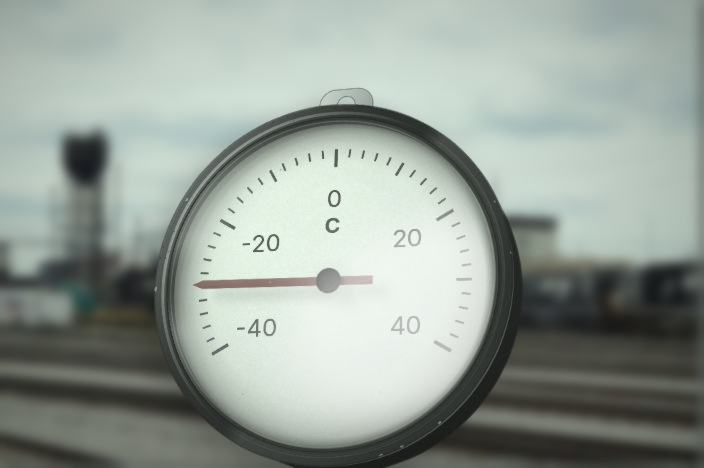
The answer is -30 °C
